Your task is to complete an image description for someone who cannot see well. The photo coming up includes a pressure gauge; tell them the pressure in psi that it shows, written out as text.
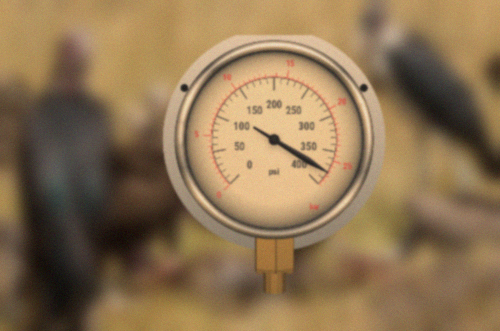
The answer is 380 psi
